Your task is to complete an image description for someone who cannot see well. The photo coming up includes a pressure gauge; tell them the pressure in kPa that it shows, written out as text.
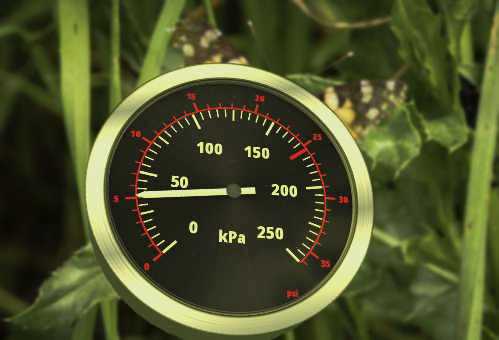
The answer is 35 kPa
